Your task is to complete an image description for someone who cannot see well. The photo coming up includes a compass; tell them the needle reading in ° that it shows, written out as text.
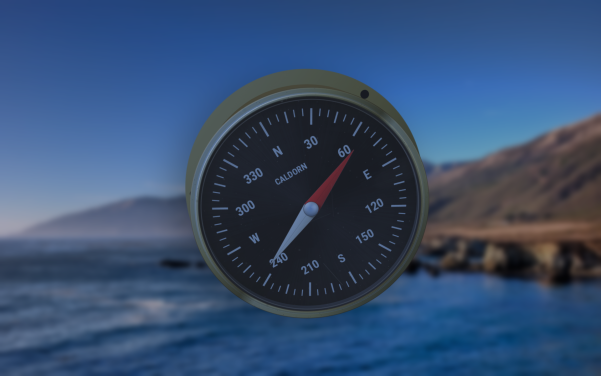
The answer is 65 °
